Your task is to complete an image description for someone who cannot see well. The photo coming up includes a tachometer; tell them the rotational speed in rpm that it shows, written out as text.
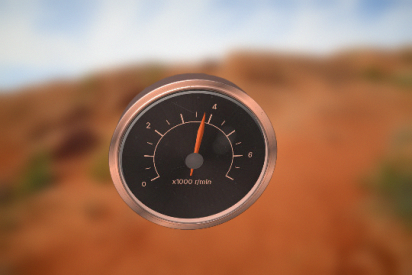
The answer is 3750 rpm
